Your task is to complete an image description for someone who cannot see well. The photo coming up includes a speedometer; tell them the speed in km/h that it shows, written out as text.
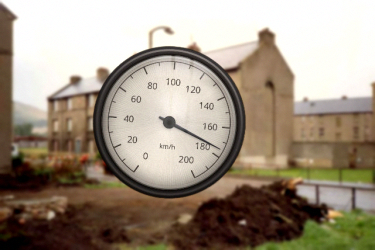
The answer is 175 km/h
